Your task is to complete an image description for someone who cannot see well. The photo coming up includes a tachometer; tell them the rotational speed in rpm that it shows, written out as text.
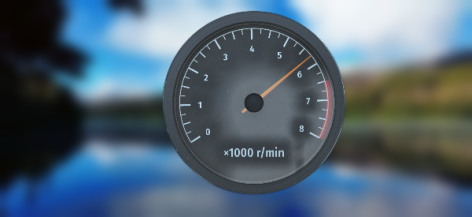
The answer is 5750 rpm
